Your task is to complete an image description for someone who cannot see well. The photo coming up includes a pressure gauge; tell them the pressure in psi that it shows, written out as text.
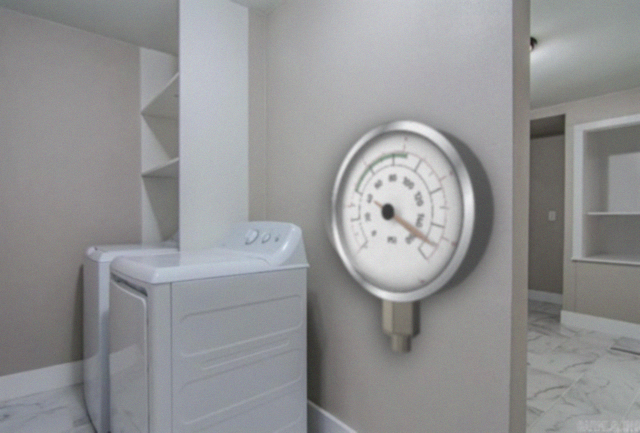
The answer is 150 psi
